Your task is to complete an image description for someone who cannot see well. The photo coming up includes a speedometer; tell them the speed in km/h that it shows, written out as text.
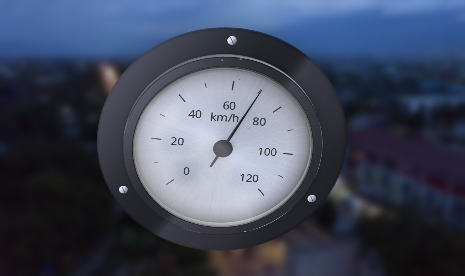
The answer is 70 km/h
